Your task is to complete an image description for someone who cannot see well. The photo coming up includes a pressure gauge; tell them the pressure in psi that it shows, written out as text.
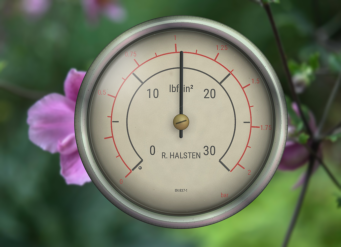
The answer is 15 psi
